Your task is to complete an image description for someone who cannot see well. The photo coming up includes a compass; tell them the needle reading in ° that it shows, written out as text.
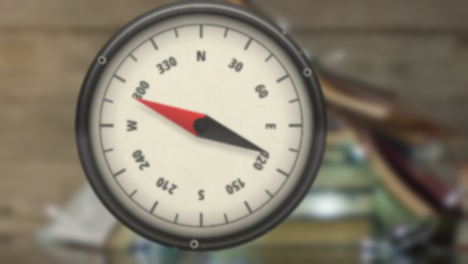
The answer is 292.5 °
